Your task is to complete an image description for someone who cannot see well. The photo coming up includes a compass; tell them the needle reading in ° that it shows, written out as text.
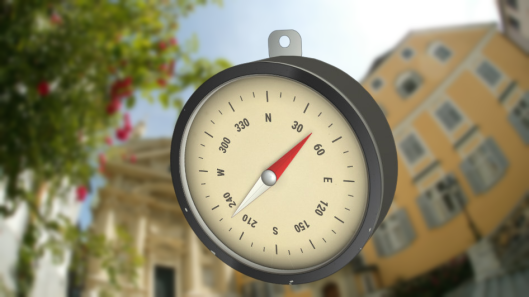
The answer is 45 °
